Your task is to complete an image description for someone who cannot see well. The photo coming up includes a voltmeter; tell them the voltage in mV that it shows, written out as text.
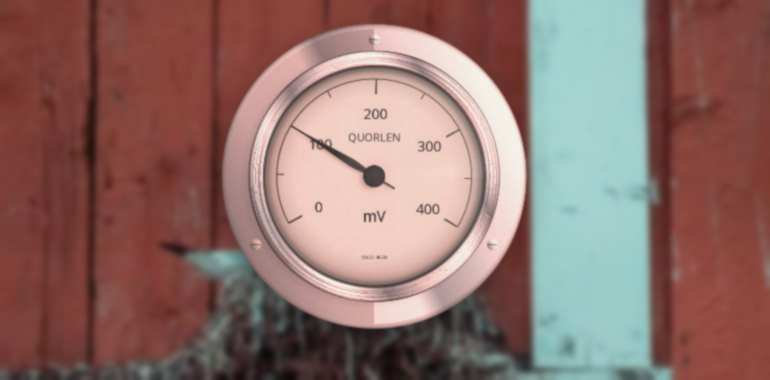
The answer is 100 mV
